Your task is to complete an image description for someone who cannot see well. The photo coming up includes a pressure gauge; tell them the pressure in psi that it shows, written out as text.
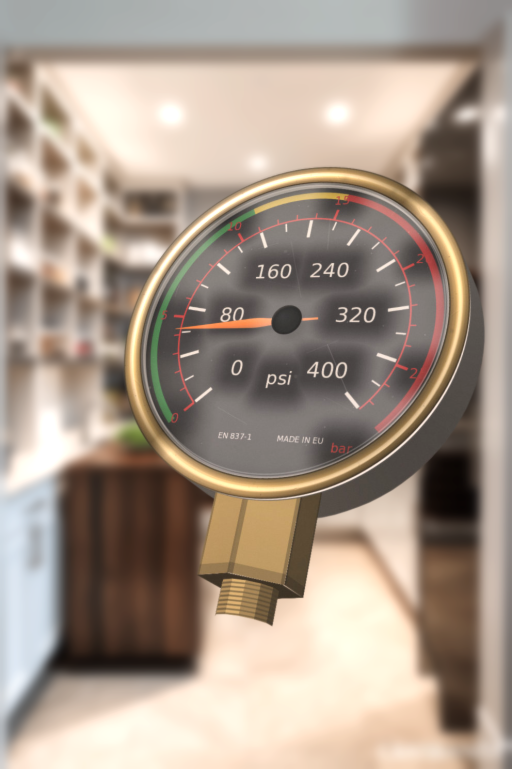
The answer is 60 psi
